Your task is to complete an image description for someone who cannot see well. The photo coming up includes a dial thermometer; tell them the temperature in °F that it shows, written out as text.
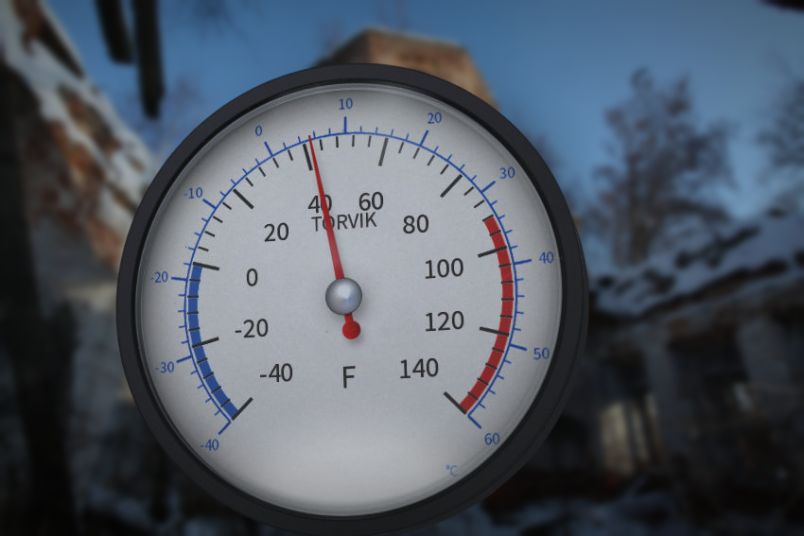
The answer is 42 °F
